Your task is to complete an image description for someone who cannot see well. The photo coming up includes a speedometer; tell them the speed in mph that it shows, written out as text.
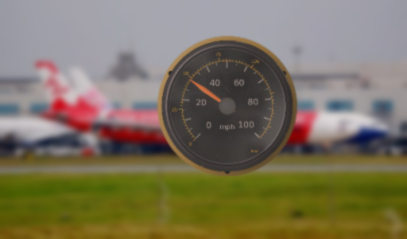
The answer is 30 mph
